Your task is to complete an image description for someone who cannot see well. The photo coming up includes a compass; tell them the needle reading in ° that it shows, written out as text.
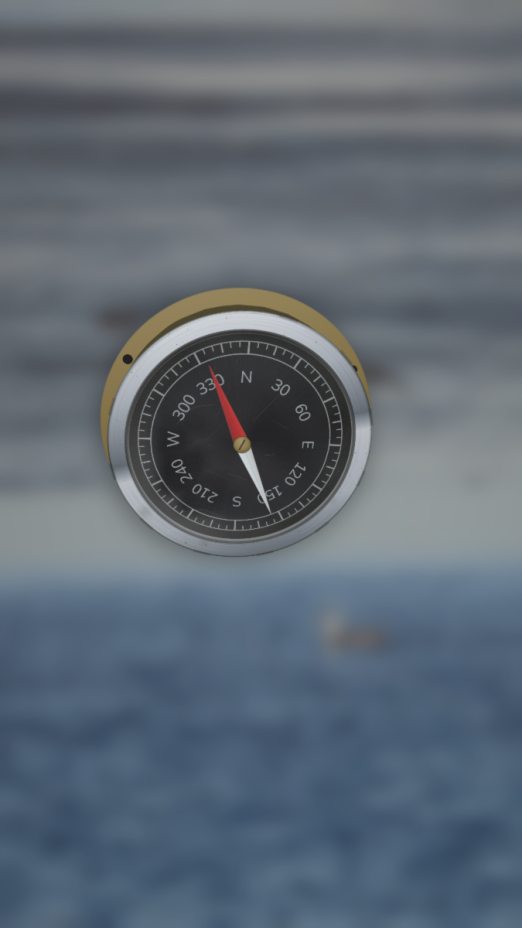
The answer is 335 °
